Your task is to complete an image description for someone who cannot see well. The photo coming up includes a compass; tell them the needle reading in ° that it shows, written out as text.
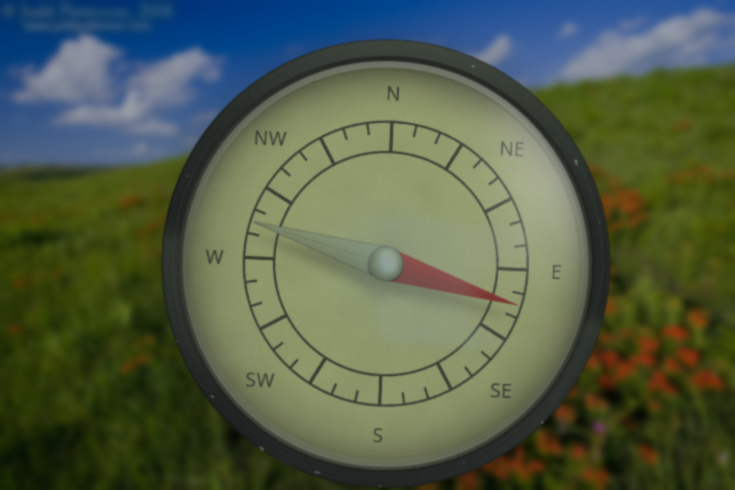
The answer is 105 °
